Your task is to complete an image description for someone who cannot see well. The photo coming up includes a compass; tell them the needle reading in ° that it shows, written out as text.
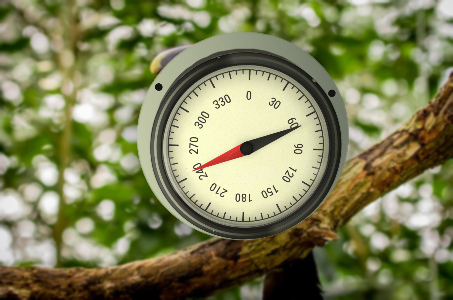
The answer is 245 °
